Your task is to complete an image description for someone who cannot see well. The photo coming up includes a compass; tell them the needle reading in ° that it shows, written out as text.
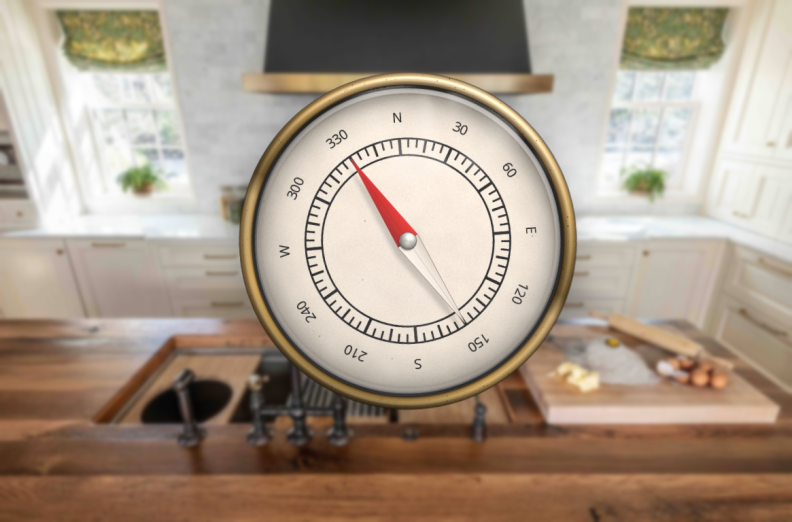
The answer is 330 °
